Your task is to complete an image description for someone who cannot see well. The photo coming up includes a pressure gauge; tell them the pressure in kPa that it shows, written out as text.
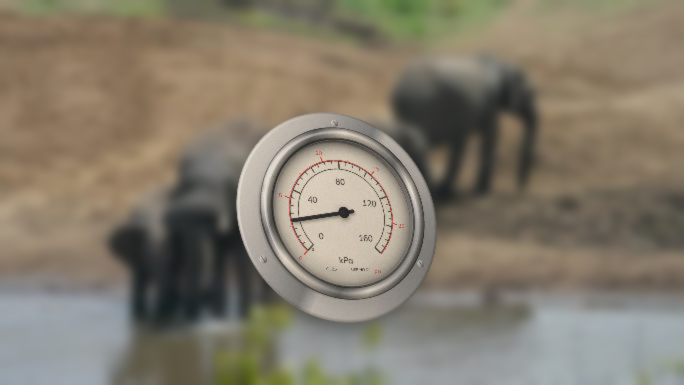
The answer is 20 kPa
